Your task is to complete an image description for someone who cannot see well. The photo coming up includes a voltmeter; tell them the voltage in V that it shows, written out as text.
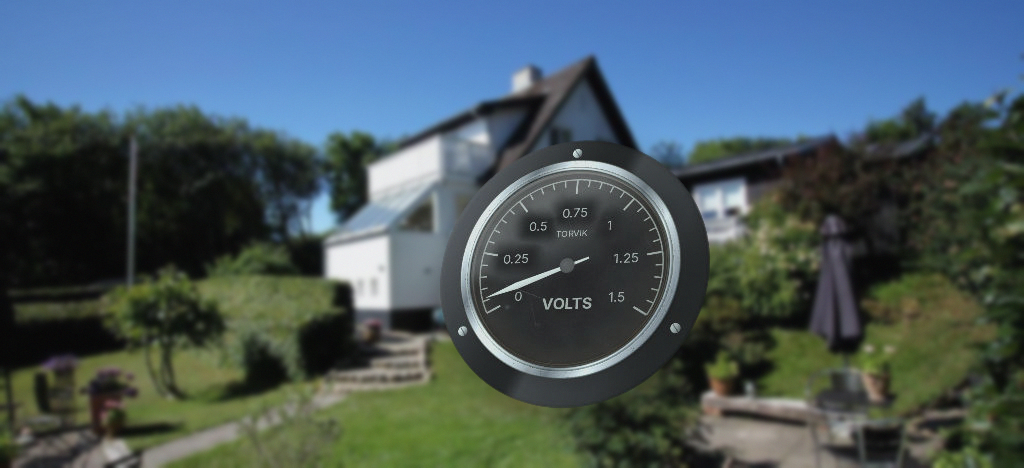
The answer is 0.05 V
